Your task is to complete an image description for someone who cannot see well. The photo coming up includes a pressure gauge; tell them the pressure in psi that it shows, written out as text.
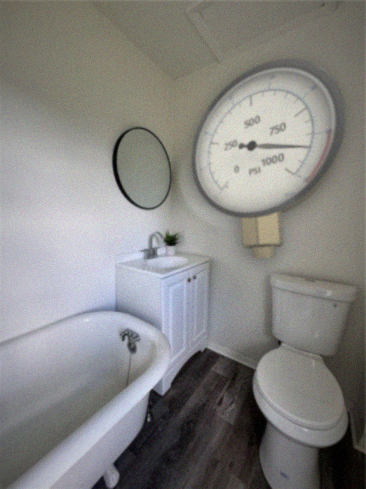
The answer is 900 psi
